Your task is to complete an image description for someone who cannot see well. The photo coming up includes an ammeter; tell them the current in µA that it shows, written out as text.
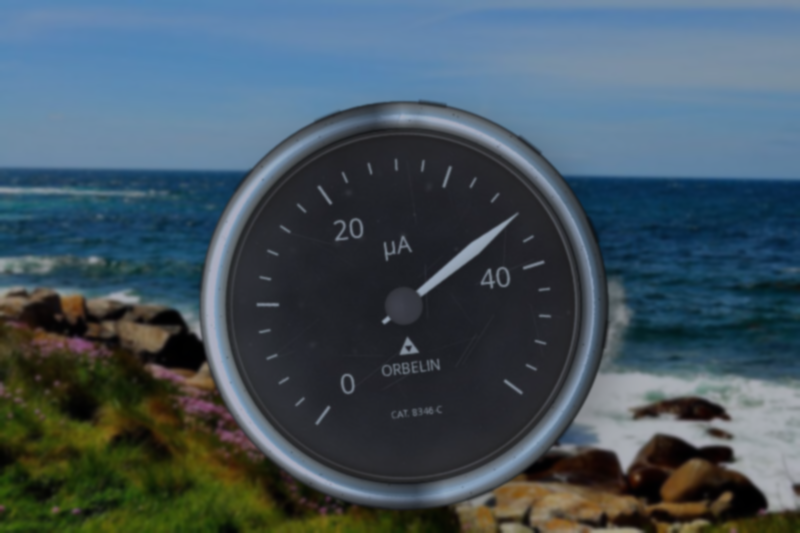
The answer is 36 µA
